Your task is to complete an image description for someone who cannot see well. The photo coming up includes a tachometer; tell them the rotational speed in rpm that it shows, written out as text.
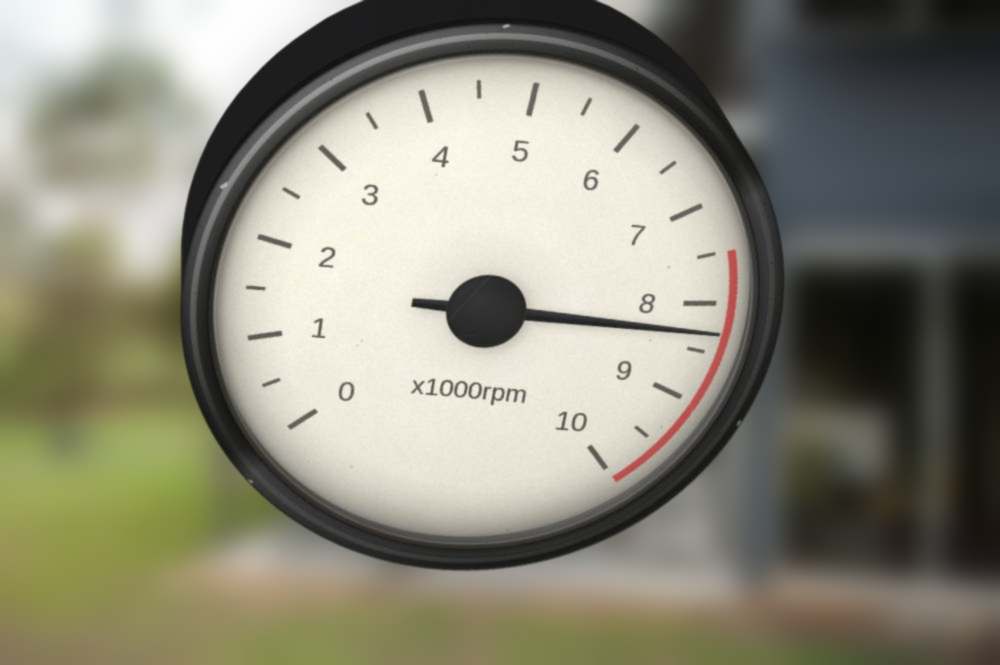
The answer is 8250 rpm
